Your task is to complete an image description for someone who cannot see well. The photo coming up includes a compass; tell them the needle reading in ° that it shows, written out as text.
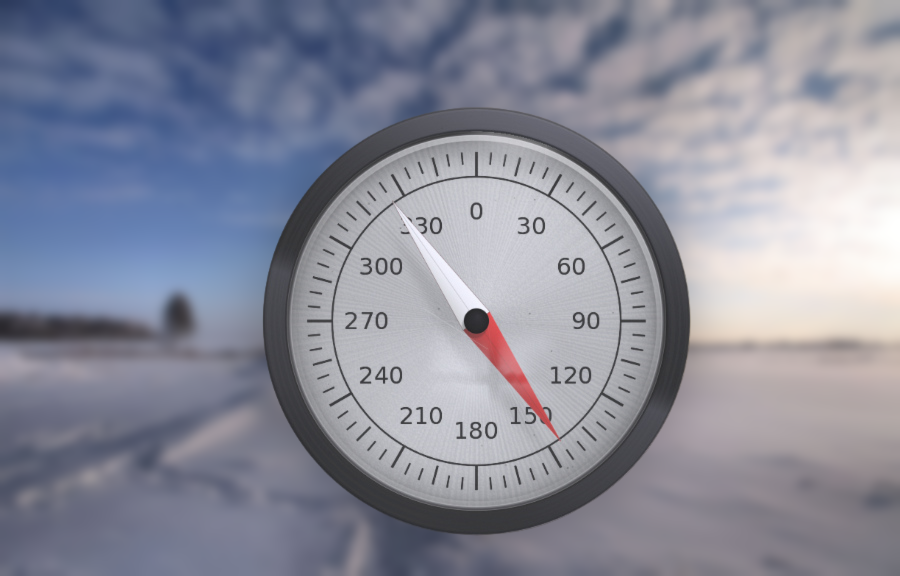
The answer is 145 °
